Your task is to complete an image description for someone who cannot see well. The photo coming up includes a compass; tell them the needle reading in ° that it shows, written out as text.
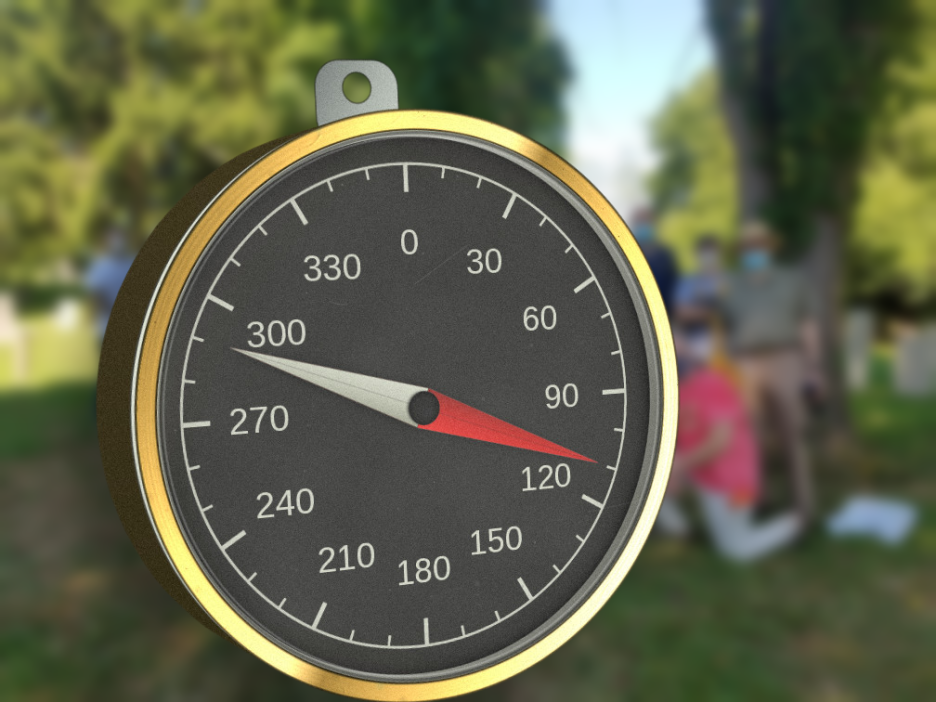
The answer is 110 °
